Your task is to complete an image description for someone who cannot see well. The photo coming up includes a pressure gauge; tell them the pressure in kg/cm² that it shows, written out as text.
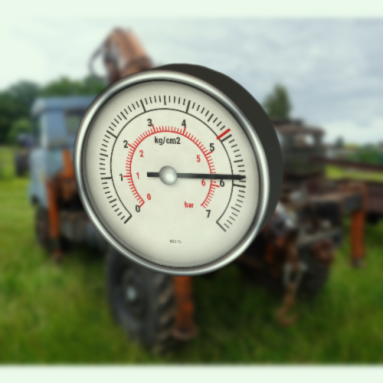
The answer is 5.8 kg/cm²
